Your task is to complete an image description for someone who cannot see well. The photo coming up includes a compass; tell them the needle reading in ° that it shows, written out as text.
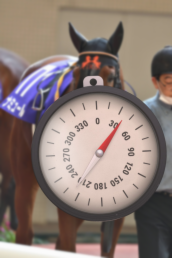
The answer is 37.5 °
